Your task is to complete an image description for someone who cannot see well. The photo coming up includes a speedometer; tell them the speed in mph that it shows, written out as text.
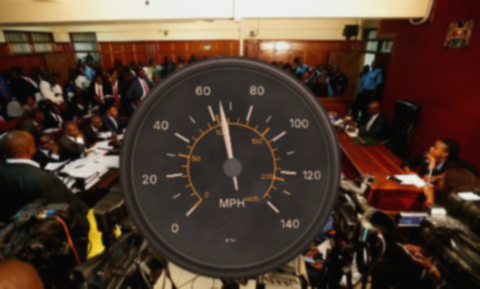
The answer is 65 mph
